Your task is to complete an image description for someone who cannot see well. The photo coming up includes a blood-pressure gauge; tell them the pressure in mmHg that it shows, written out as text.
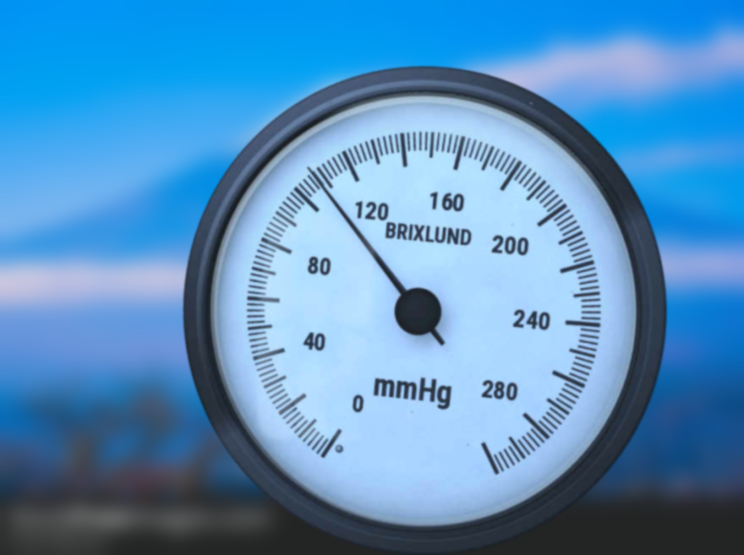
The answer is 108 mmHg
